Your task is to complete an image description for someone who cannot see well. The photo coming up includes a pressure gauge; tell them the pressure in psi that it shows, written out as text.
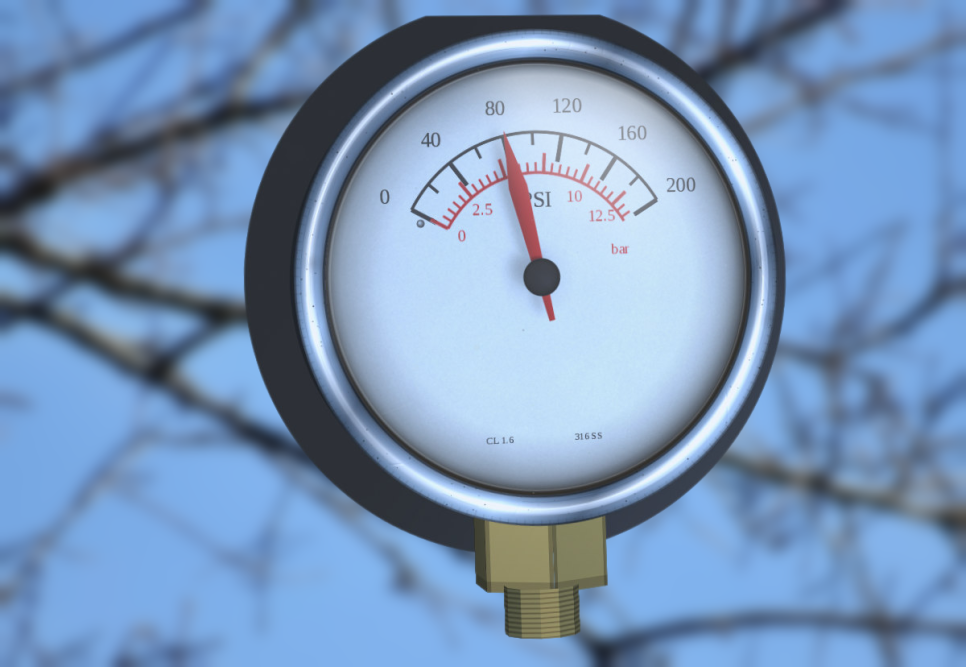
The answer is 80 psi
